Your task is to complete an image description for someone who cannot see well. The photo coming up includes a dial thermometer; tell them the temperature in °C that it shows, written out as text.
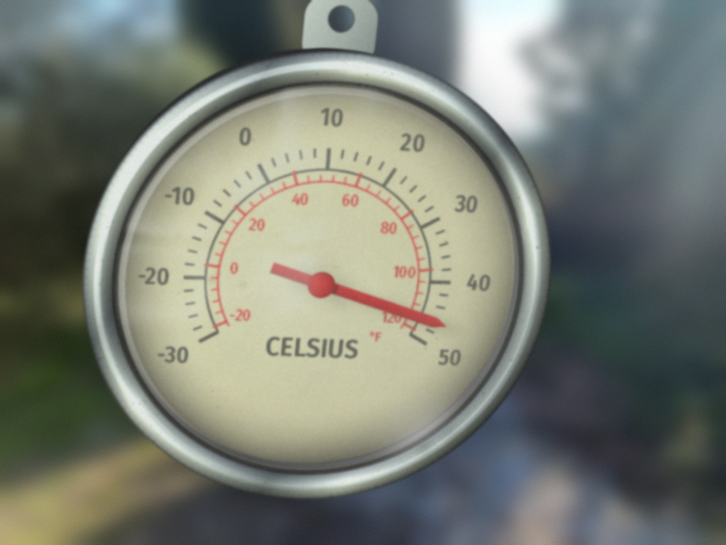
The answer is 46 °C
